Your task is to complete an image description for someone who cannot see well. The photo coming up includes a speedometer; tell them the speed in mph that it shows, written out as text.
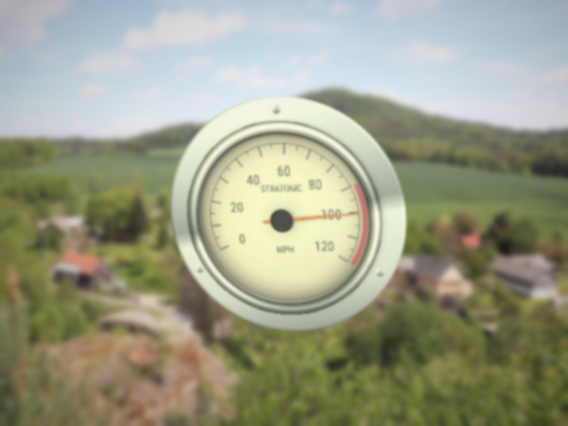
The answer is 100 mph
